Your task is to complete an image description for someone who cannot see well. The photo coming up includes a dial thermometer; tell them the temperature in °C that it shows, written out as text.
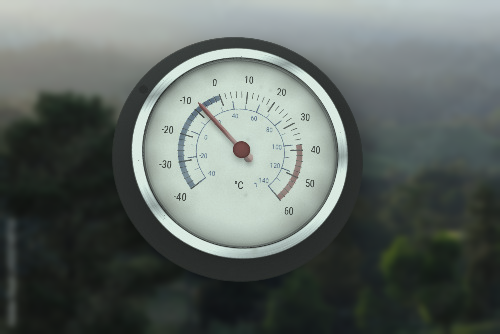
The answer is -8 °C
